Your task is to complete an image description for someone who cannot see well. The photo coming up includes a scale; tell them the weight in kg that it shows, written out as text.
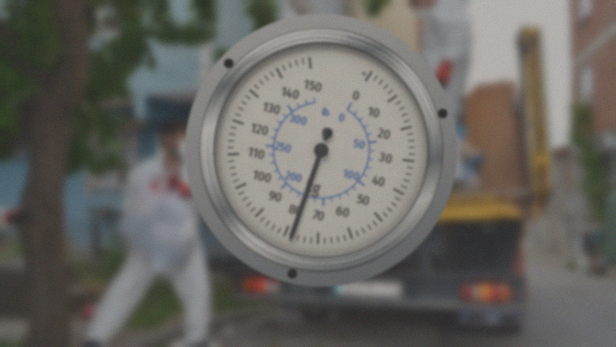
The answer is 78 kg
